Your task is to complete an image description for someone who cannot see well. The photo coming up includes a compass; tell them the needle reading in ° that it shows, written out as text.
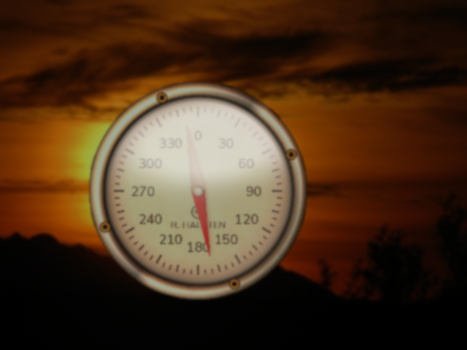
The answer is 170 °
